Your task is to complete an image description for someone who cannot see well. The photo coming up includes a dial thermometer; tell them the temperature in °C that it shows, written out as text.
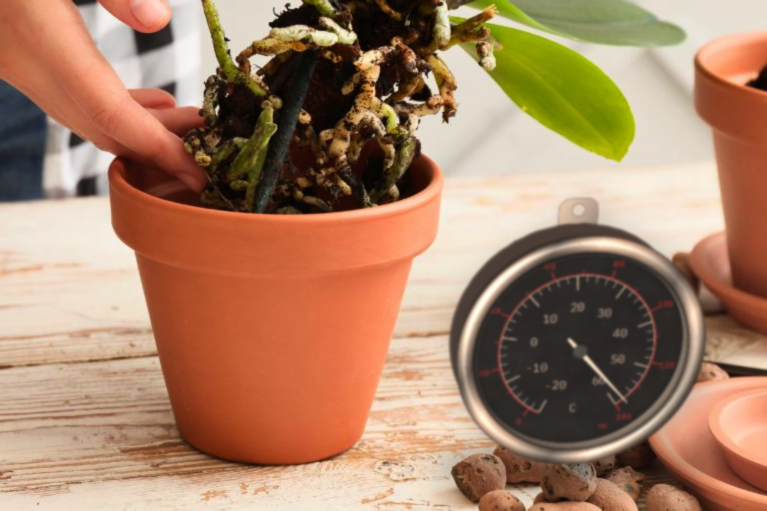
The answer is 58 °C
